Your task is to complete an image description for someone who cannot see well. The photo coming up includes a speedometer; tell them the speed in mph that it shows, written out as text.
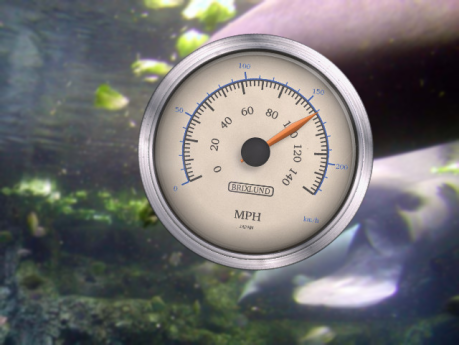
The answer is 100 mph
